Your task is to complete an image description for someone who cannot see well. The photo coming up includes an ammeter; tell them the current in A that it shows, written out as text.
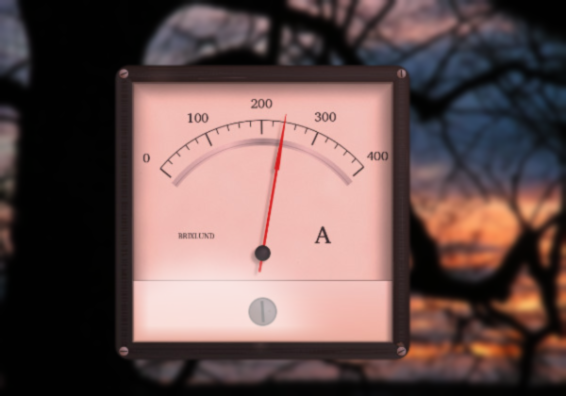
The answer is 240 A
